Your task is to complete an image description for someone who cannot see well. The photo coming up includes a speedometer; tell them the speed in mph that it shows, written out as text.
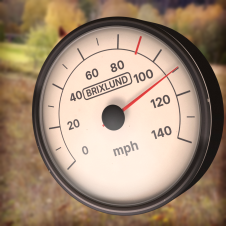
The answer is 110 mph
